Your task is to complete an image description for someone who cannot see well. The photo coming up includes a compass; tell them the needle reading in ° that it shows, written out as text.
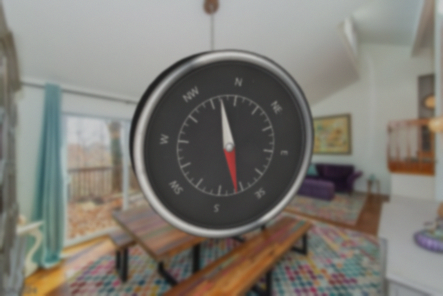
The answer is 160 °
